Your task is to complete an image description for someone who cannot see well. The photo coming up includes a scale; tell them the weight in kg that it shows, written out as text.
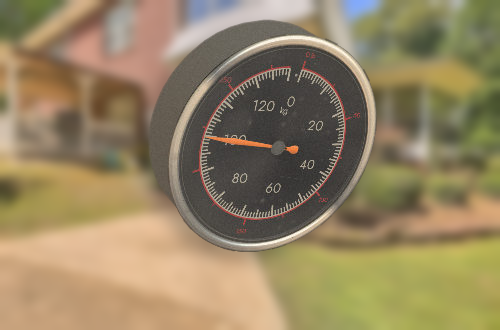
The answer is 100 kg
